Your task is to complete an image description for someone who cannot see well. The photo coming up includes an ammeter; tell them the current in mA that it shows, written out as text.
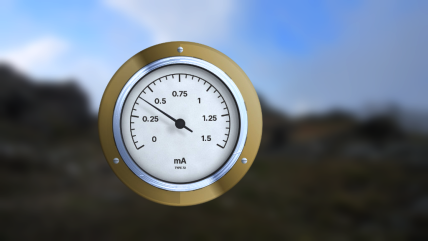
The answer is 0.4 mA
